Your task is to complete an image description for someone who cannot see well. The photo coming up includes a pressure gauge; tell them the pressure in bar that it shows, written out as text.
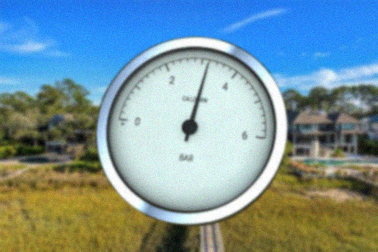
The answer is 3.2 bar
